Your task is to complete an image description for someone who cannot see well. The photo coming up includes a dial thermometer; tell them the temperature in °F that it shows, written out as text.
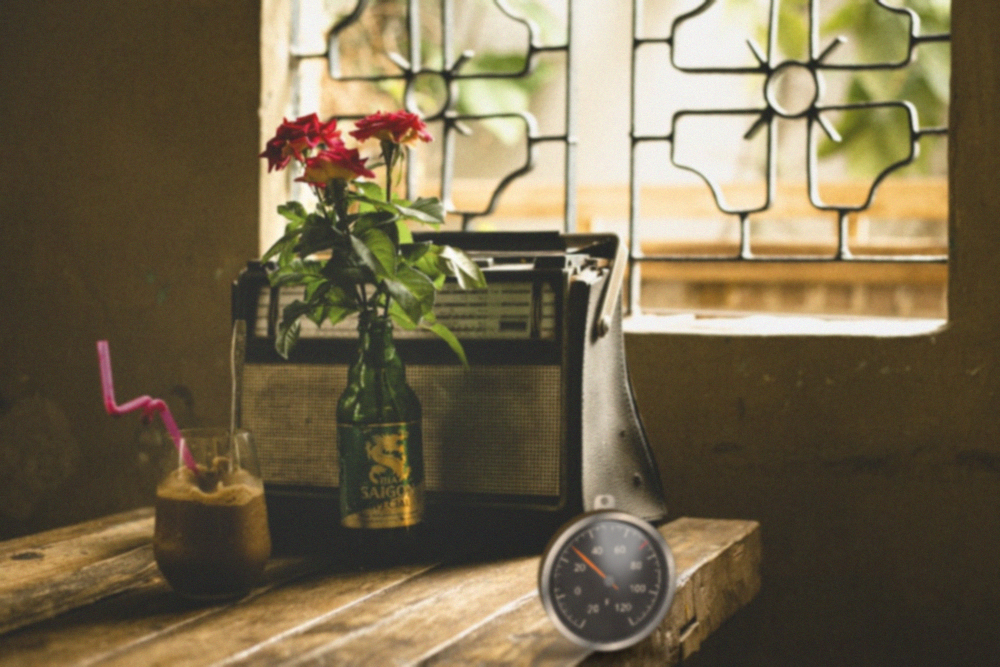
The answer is 28 °F
